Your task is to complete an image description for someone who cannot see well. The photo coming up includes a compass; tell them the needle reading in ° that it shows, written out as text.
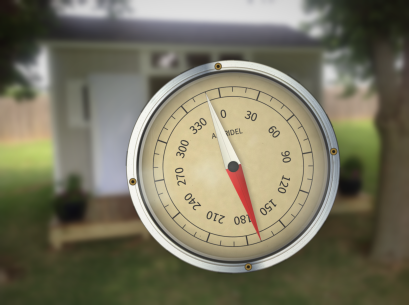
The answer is 170 °
